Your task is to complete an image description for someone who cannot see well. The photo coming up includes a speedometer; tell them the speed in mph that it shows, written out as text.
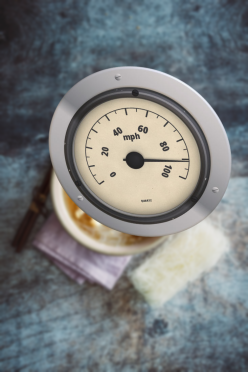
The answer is 90 mph
